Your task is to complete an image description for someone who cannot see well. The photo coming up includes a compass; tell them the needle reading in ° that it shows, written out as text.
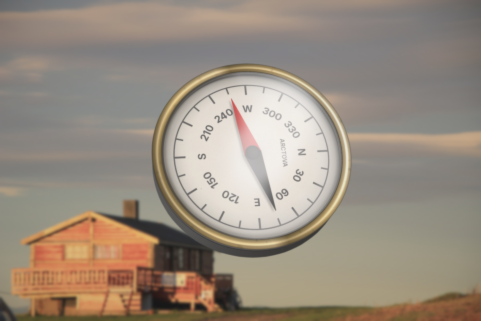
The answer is 255 °
